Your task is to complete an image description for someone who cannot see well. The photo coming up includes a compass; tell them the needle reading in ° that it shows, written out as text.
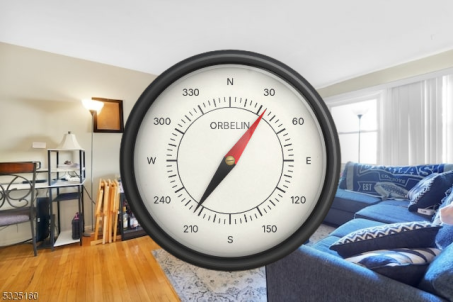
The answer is 35 °
